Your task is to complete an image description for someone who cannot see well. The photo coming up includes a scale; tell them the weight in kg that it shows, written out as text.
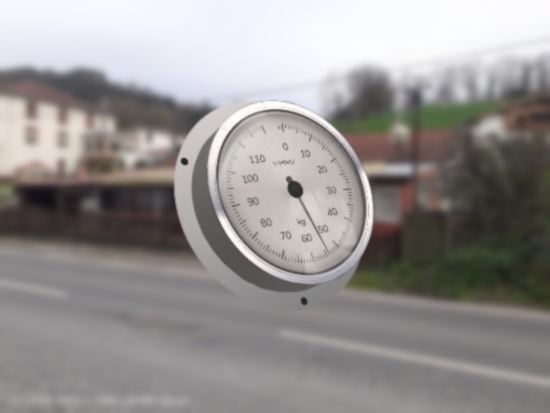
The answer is 55 kg
